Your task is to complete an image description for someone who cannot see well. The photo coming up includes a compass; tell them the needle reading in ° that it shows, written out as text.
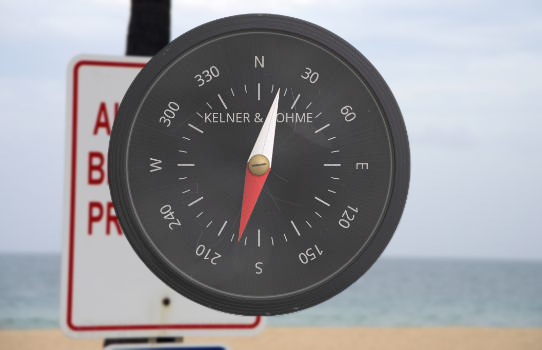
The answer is 195 °
